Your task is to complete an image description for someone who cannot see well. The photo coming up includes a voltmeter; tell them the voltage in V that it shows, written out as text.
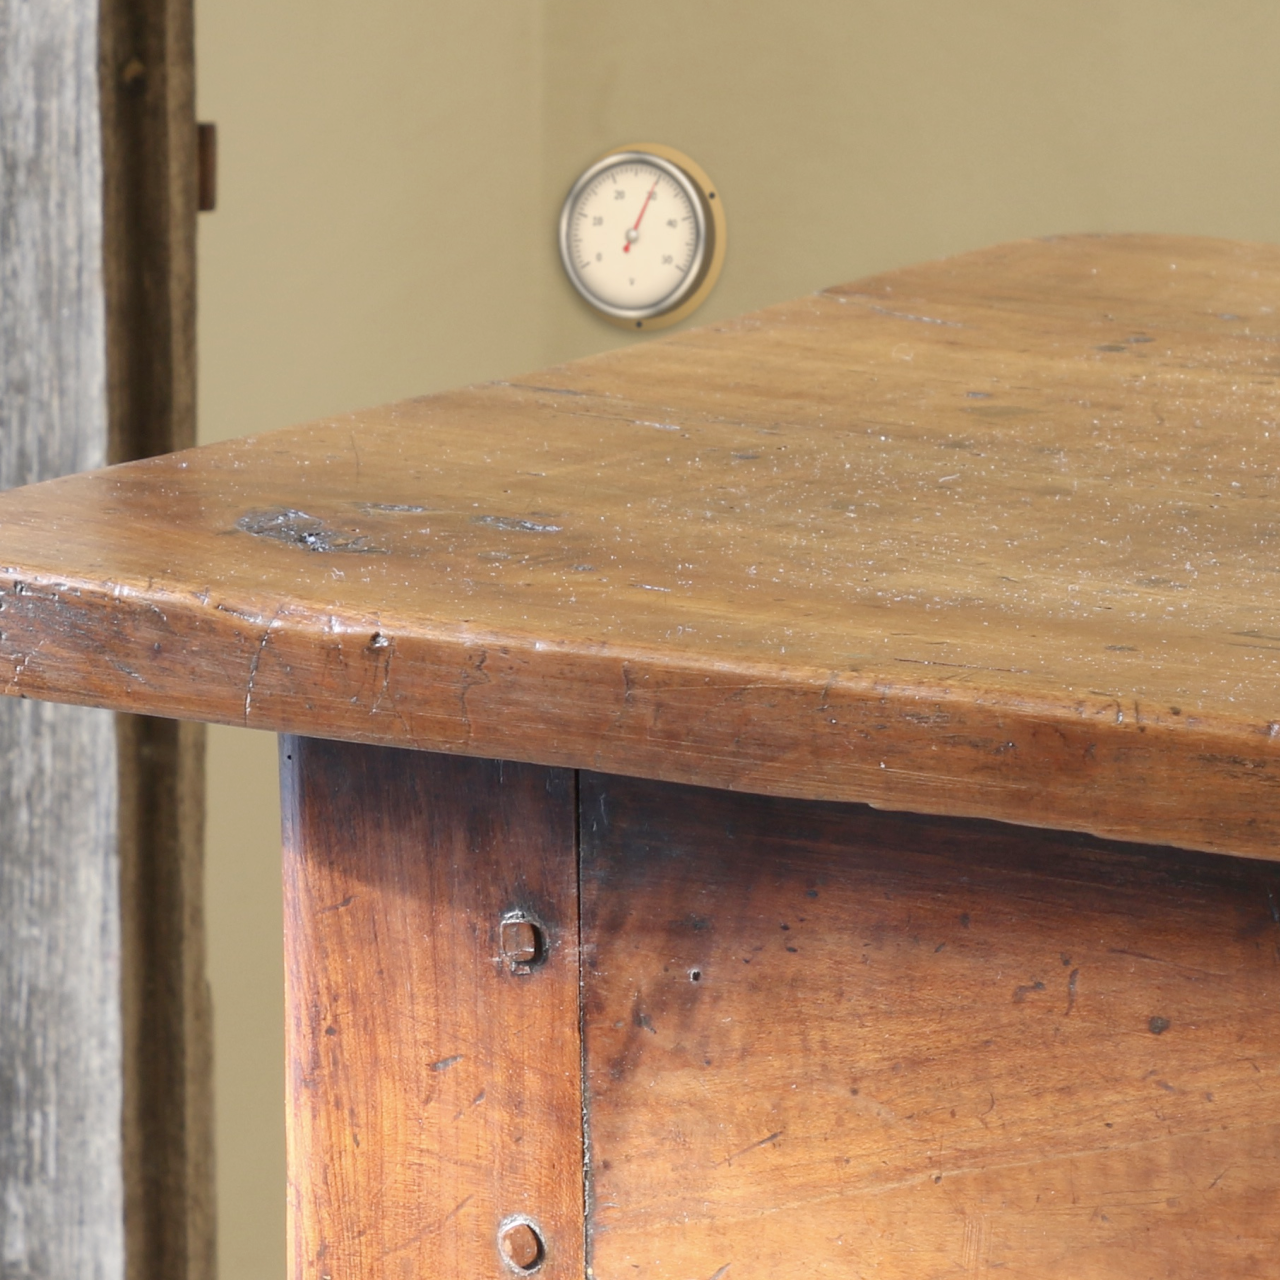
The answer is 30 V
